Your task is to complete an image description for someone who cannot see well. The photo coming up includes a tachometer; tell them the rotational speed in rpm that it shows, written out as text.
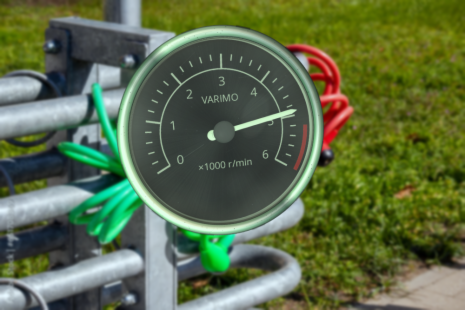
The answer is 4900 rpm
